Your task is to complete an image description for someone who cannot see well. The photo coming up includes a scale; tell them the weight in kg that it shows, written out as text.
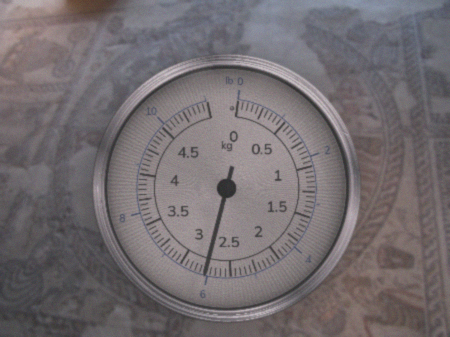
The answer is 2.75 kg
